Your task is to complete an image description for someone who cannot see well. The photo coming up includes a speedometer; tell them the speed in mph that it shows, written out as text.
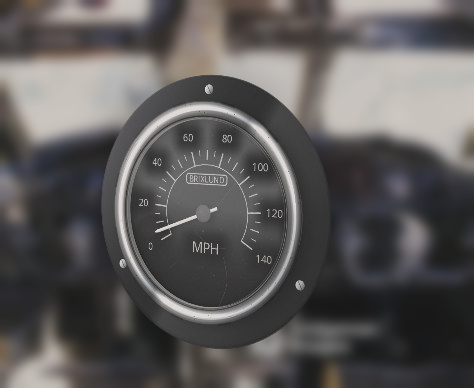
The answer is 5 mph
